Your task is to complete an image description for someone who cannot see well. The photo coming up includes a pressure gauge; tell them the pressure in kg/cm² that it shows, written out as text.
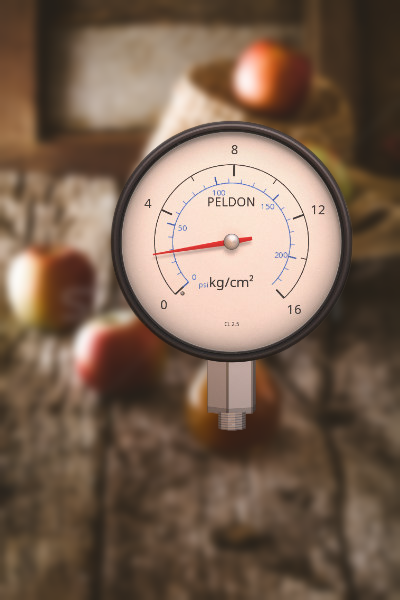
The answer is 2 kg/cm²
